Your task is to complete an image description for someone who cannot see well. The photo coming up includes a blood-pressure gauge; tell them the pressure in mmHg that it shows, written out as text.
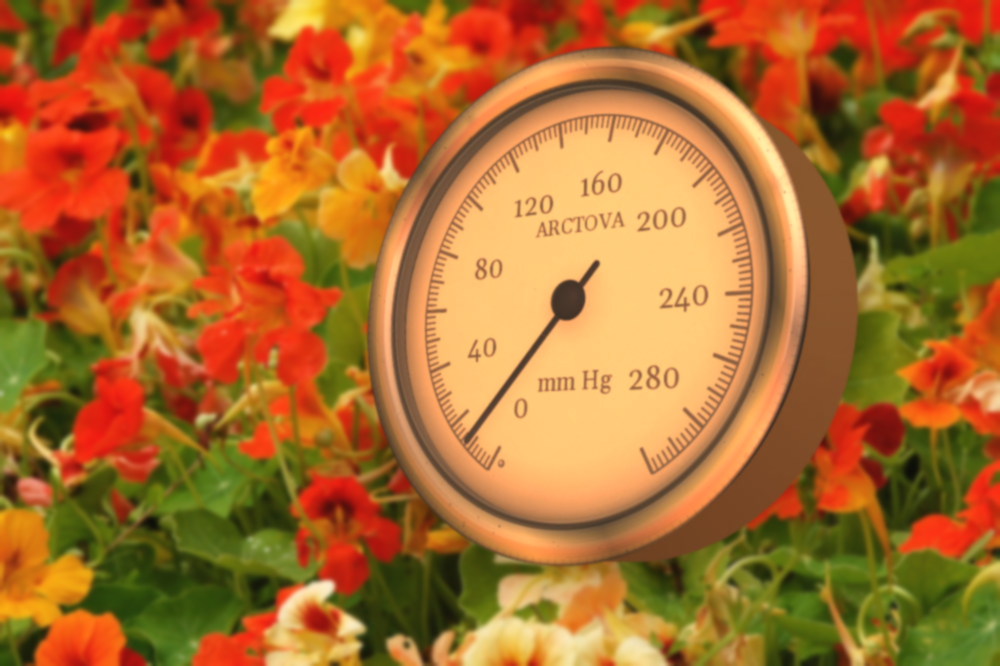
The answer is 10 mmHg
